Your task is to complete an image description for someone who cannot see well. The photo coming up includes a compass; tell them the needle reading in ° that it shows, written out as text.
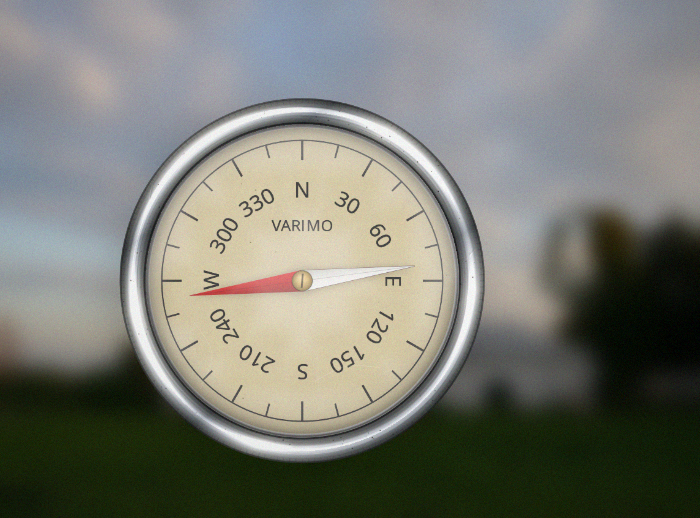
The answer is 262.5 °
